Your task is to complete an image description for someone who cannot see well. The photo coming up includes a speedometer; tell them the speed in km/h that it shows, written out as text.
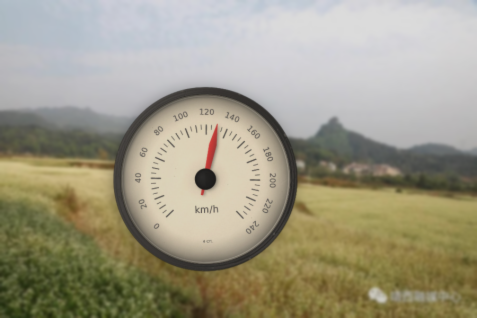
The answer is 130 km/h
